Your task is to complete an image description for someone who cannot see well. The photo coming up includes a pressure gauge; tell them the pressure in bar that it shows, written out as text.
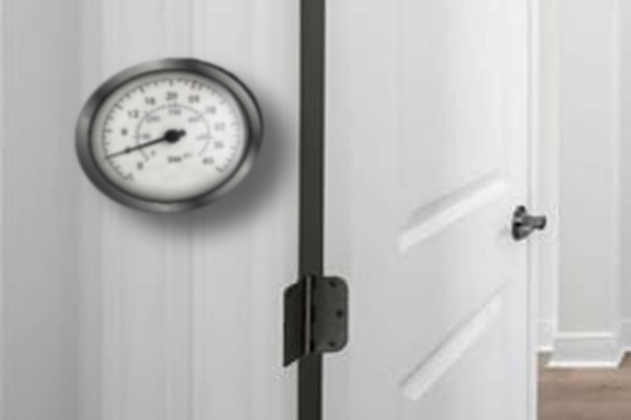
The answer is 4 bar
